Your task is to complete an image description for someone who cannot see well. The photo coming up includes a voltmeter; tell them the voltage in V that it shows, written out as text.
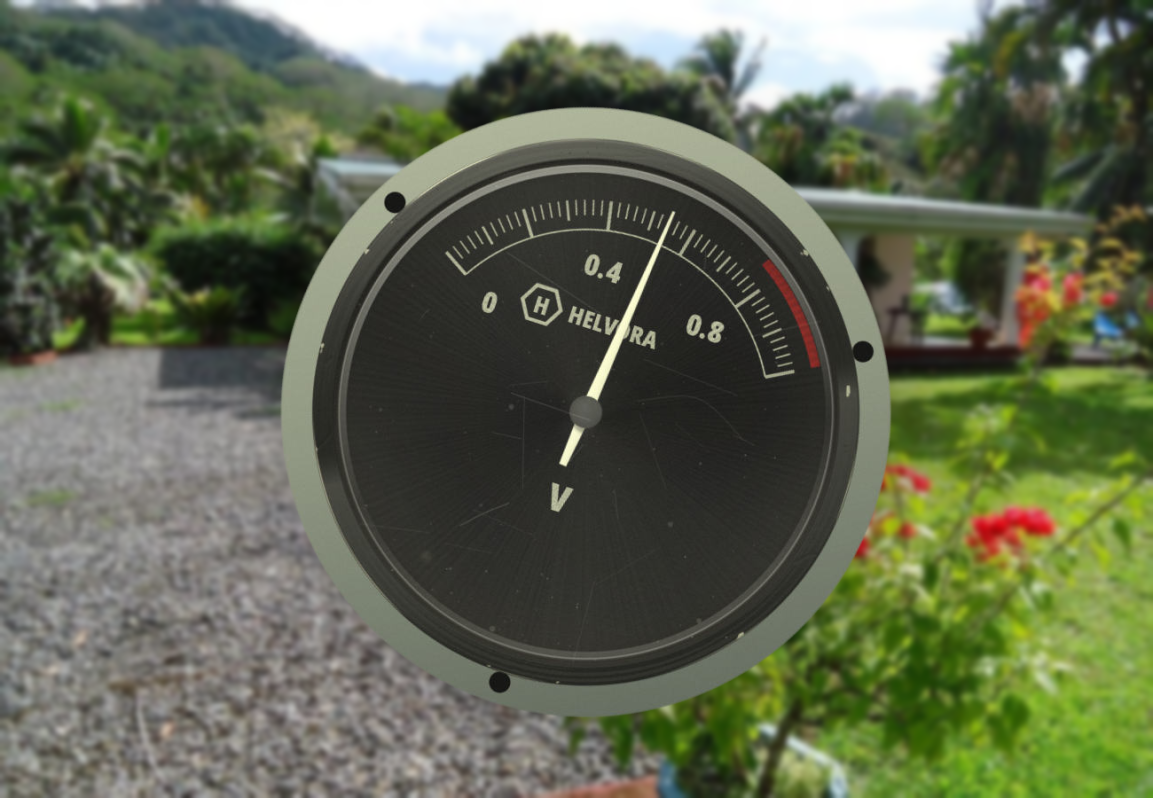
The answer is 0.54 V
